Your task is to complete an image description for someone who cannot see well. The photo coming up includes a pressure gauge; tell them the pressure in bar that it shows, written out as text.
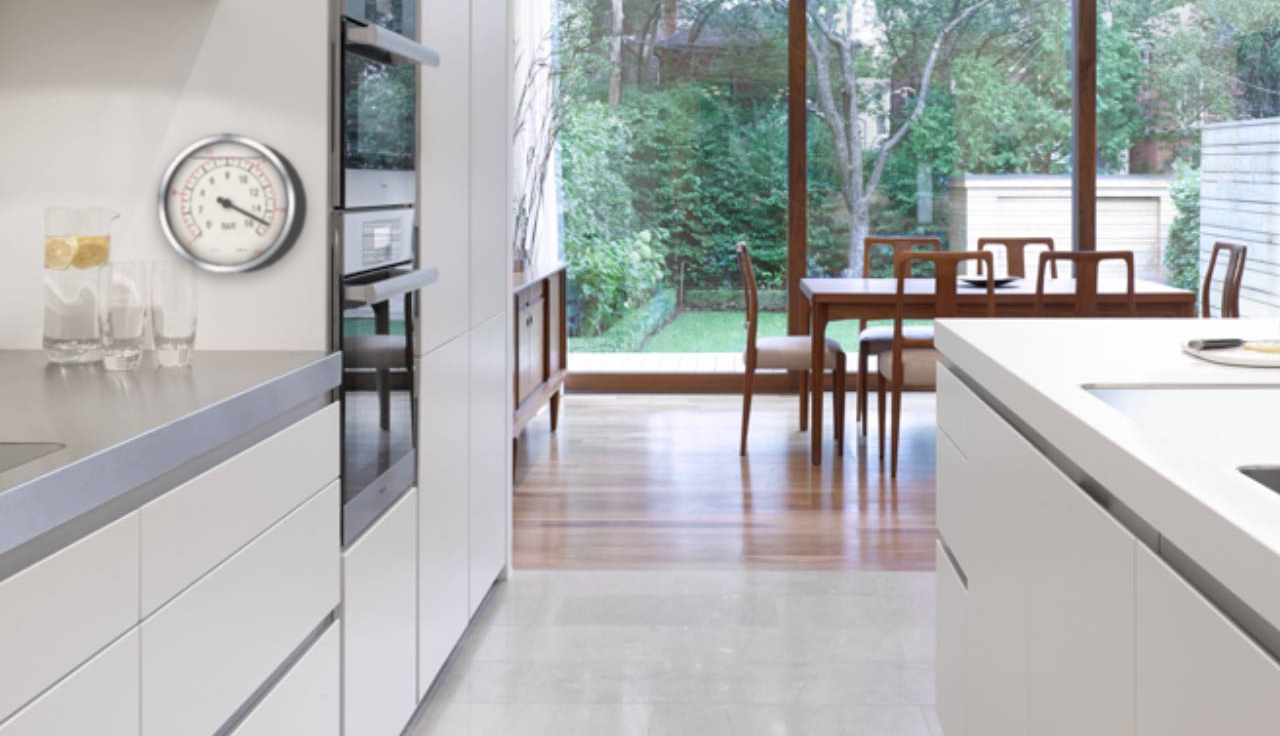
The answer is 15 bar
